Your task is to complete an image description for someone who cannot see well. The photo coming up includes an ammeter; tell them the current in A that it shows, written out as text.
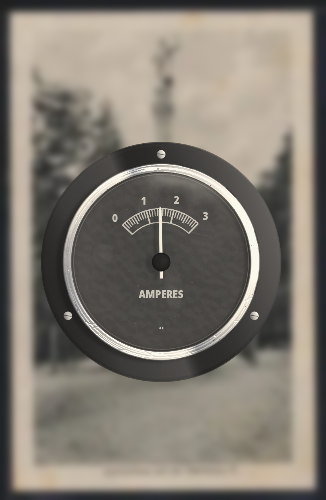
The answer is 1.5 A
